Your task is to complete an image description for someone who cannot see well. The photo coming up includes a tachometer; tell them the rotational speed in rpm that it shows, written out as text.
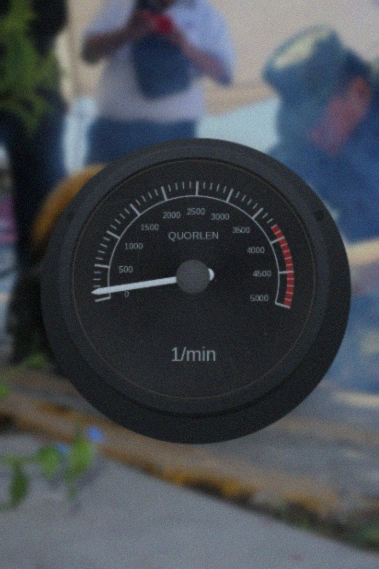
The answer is 100 rpm
